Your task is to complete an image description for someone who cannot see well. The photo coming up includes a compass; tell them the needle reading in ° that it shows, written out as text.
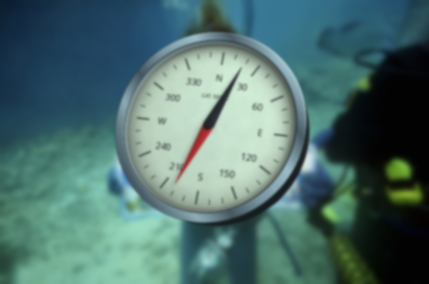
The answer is 200 °
